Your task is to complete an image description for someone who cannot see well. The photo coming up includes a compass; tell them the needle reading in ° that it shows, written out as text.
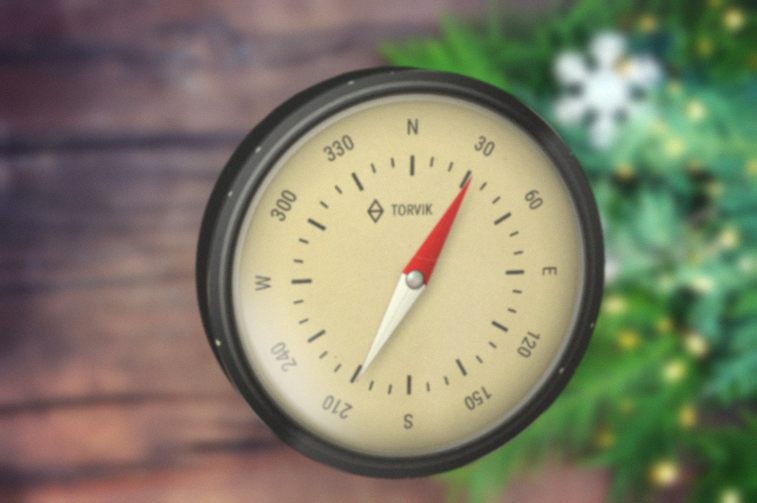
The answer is 30 °
